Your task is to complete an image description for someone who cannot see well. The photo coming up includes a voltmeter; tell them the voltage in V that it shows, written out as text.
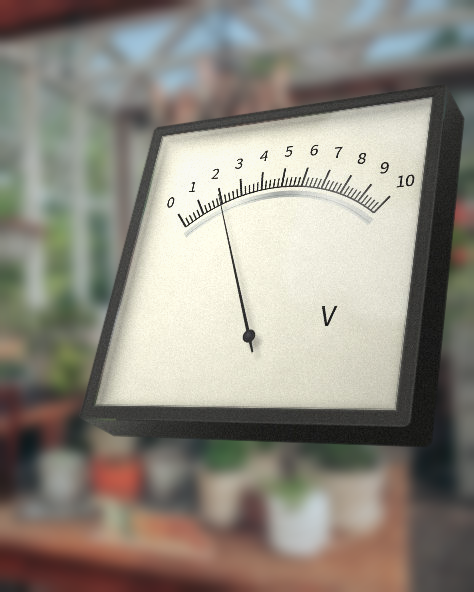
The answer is 2 V
